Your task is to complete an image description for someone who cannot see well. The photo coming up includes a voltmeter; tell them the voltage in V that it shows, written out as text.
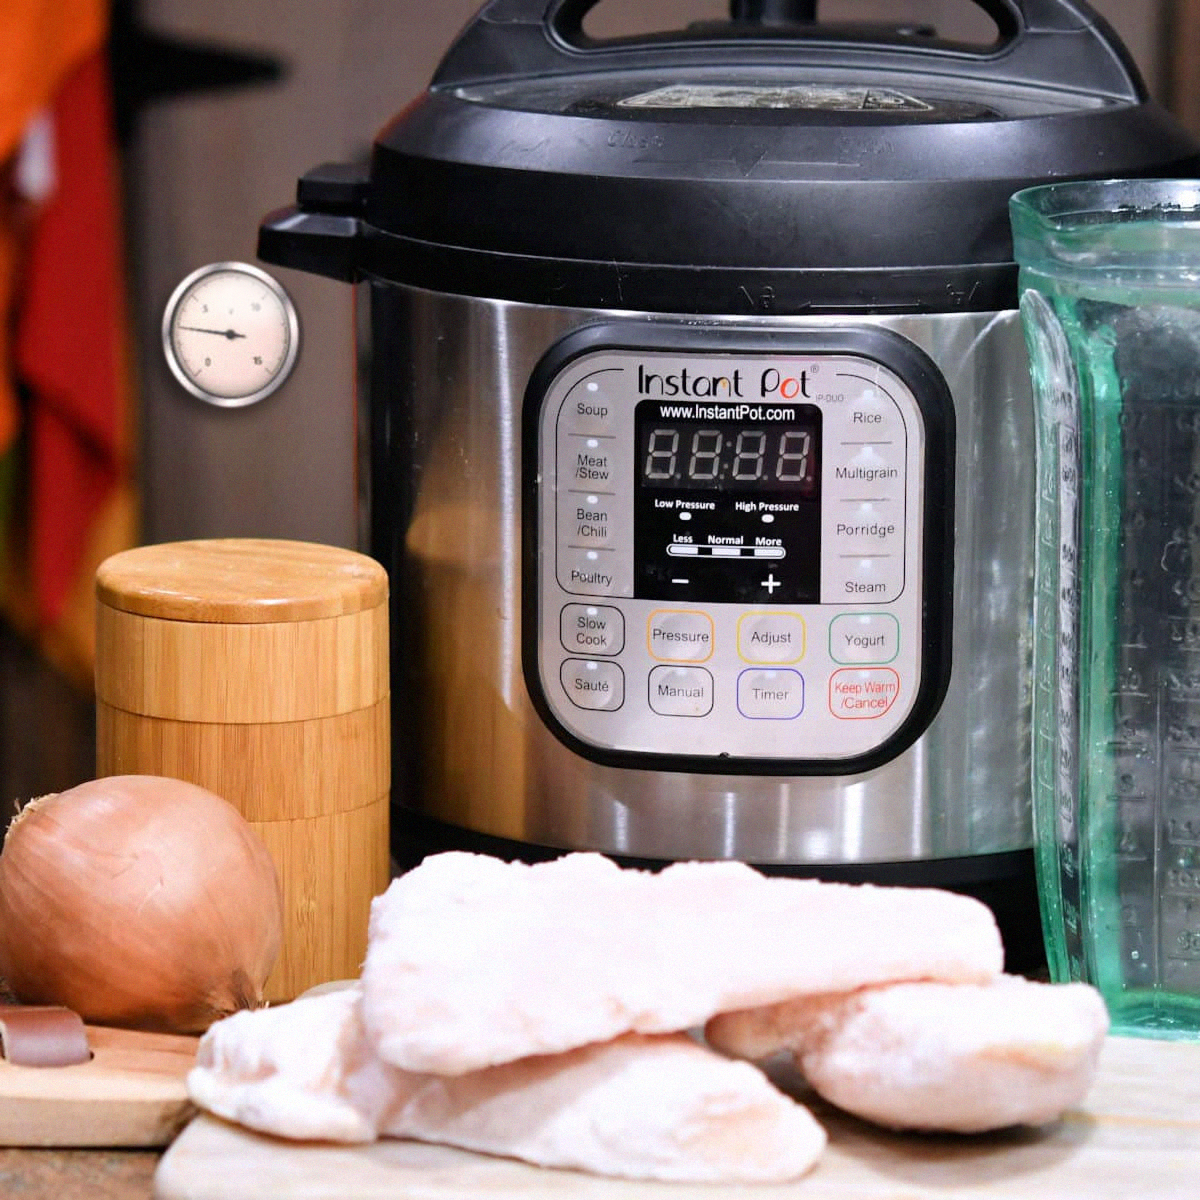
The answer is 3 V
